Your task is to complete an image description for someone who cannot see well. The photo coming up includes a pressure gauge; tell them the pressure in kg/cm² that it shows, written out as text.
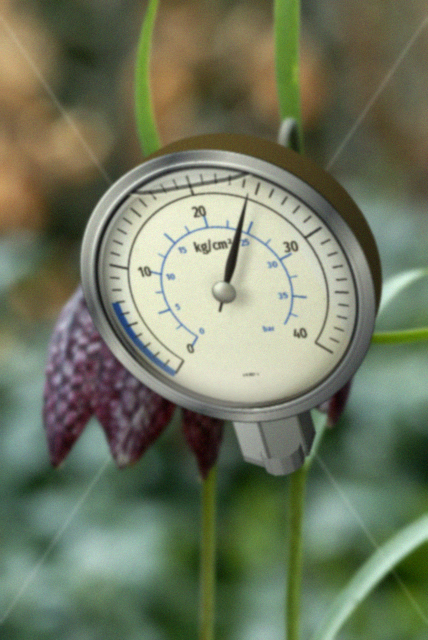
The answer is 24.5 kg/cm²
